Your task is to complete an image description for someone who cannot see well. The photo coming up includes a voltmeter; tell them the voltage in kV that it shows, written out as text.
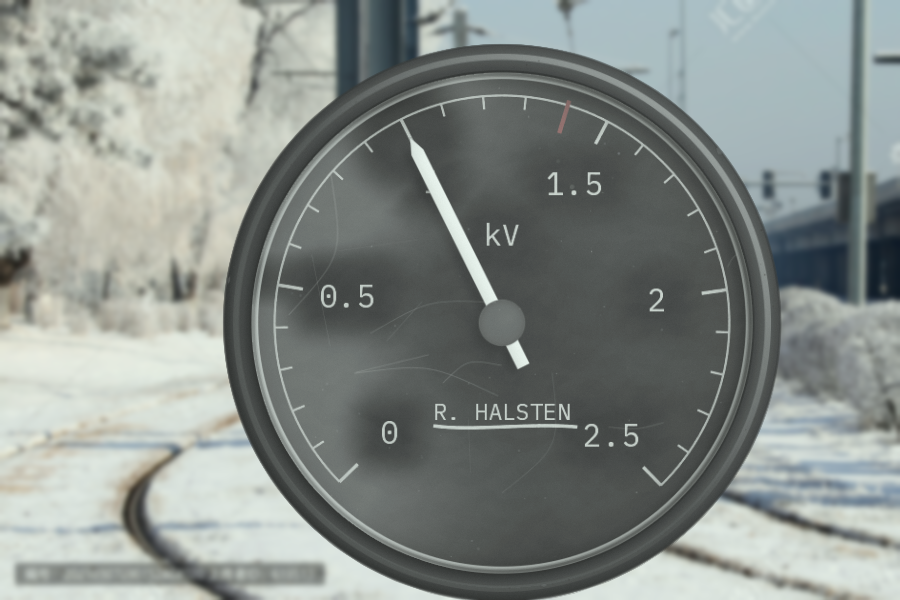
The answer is 1 kV
